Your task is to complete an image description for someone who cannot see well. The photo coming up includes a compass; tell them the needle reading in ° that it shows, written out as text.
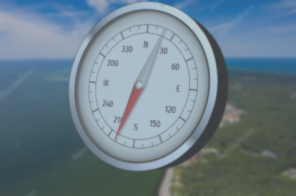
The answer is 200 °
